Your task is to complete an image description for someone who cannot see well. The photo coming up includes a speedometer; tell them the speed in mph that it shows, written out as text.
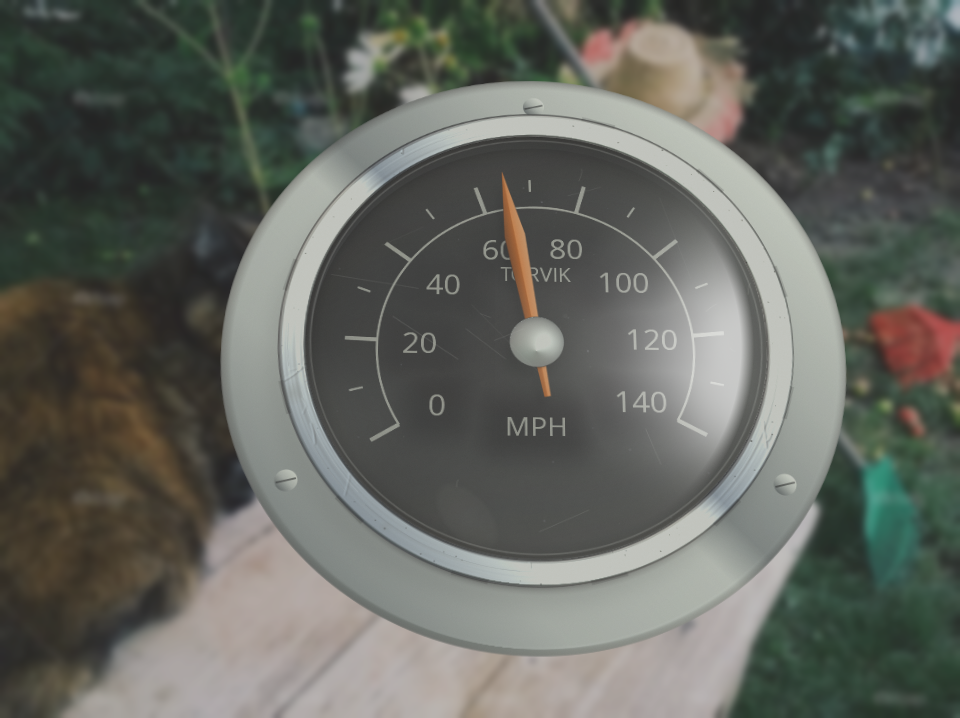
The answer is 65 mph
